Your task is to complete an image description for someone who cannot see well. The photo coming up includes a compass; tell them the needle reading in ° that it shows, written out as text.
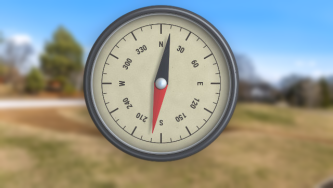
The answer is 190 °
